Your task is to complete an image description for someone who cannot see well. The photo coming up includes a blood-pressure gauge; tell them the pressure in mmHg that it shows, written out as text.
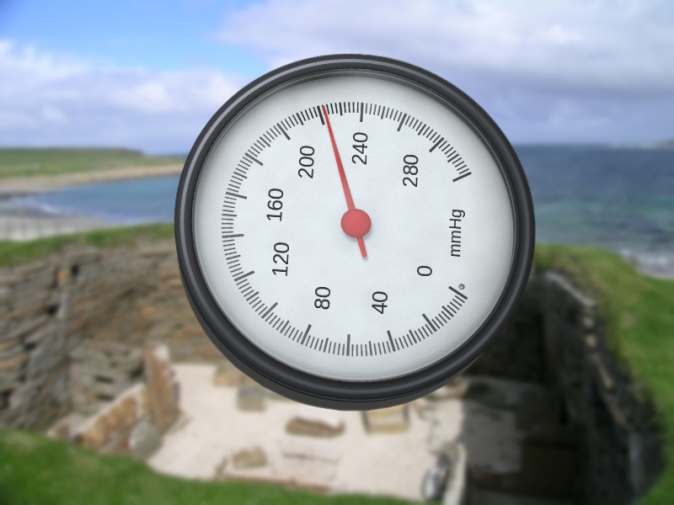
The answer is 222 mmHg
